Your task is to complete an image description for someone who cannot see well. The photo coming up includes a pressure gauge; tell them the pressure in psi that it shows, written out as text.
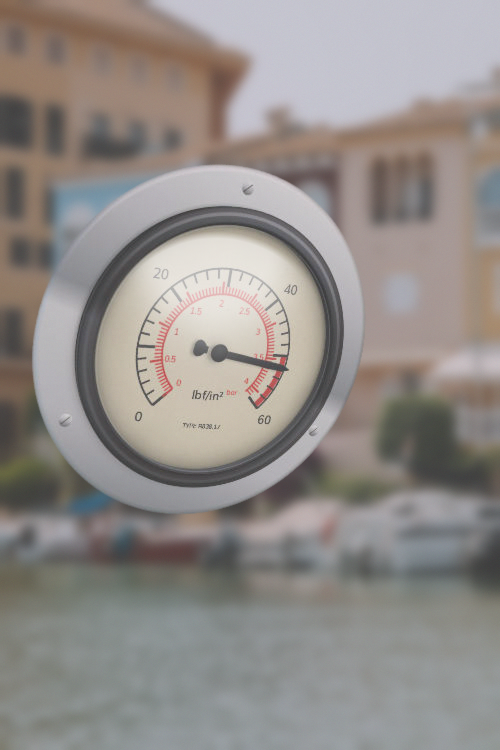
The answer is 52 psi
